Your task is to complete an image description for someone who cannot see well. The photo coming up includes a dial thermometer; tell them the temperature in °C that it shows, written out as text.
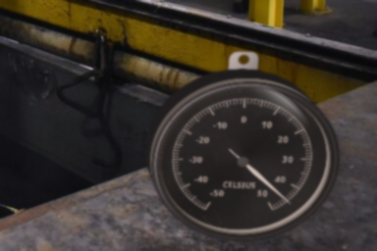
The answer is 45 °C
